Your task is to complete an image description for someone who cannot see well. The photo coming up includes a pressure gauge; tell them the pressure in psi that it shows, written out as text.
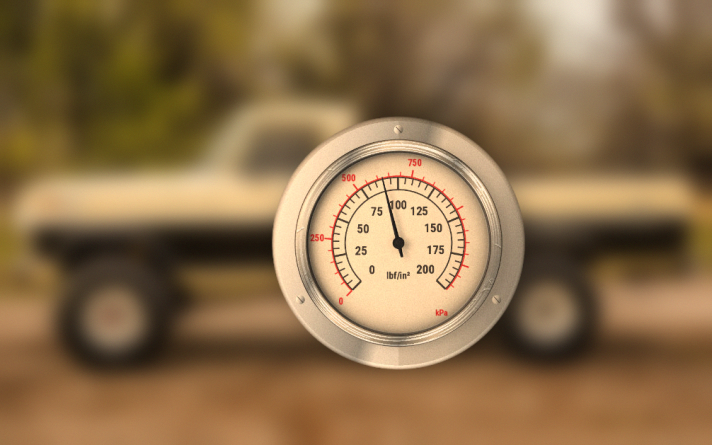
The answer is 90 psi
